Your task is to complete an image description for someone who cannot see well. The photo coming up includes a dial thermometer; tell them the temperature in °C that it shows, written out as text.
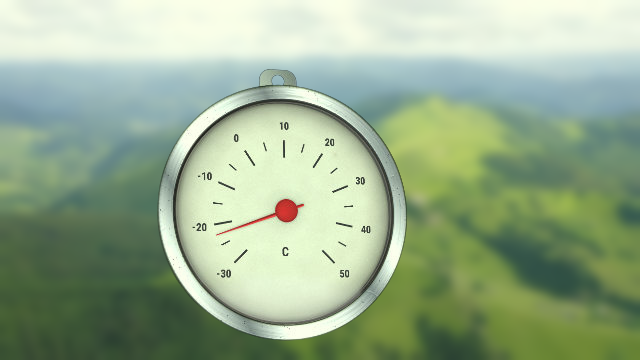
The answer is -22.5 °C
